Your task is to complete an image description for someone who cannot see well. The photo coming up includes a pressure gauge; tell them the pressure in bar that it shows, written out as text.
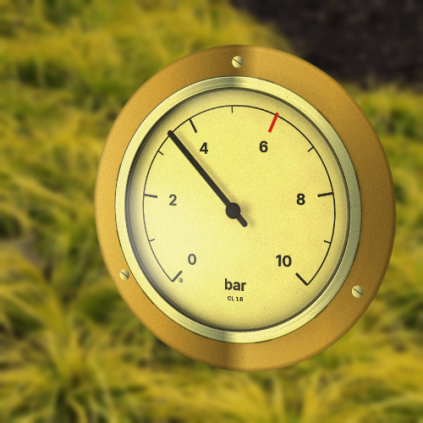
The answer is 3.5 bar
